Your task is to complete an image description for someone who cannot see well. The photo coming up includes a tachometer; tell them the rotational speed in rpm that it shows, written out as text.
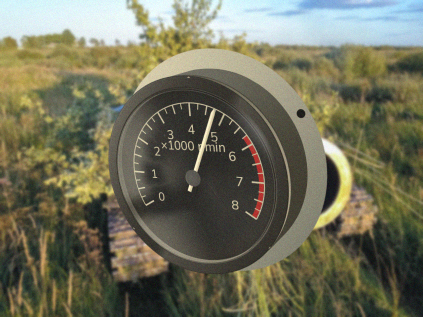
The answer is 4750 rpm
